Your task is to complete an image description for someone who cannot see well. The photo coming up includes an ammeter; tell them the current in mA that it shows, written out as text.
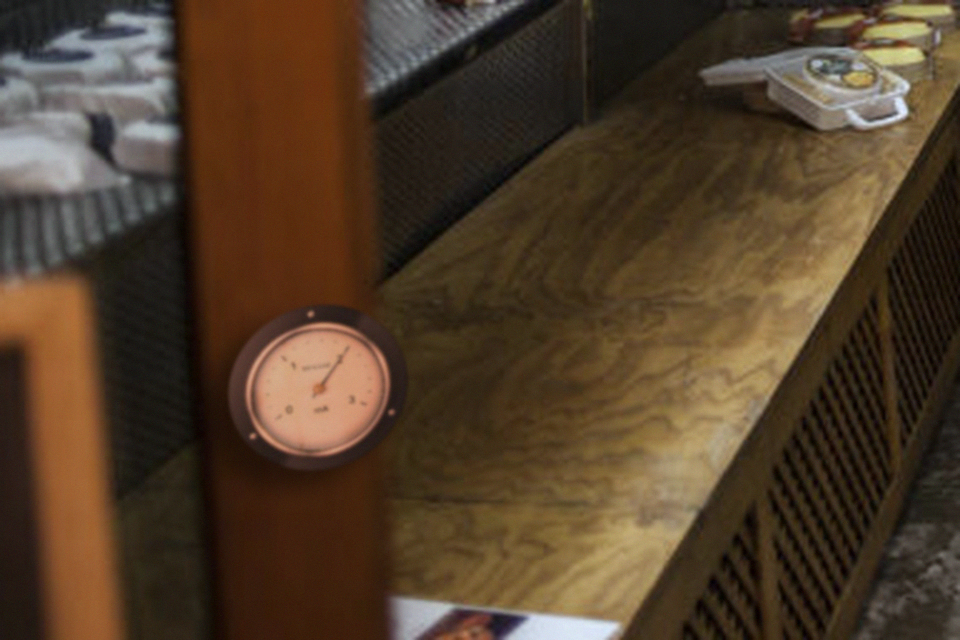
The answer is 2 mA
